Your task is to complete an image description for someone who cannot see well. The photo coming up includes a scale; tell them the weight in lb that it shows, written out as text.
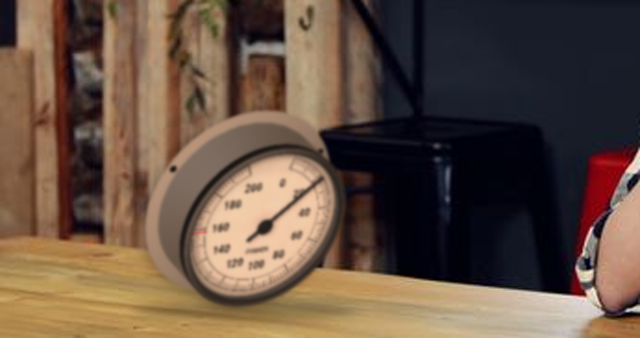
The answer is 20 lb
